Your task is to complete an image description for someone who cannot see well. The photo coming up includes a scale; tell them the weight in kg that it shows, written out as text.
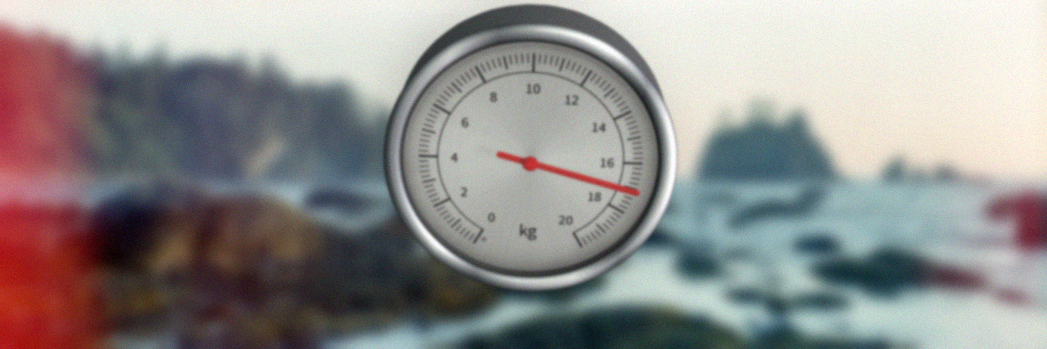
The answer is 17 kg
